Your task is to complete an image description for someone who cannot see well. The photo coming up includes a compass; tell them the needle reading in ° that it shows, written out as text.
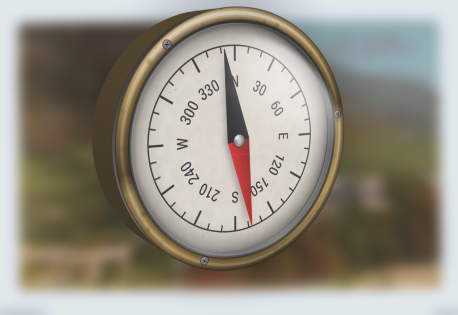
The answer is 170 °
